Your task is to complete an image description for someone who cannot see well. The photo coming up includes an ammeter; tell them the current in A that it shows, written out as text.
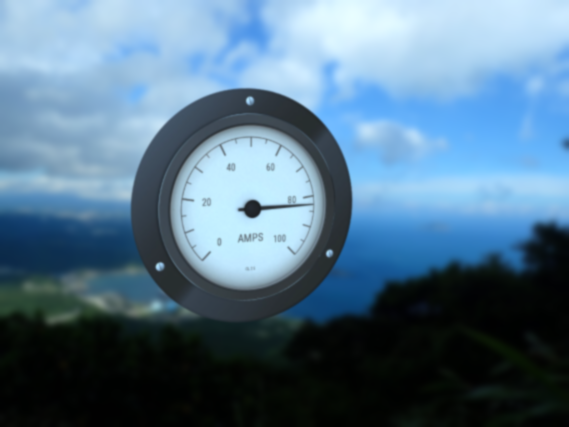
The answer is 82.5 A
